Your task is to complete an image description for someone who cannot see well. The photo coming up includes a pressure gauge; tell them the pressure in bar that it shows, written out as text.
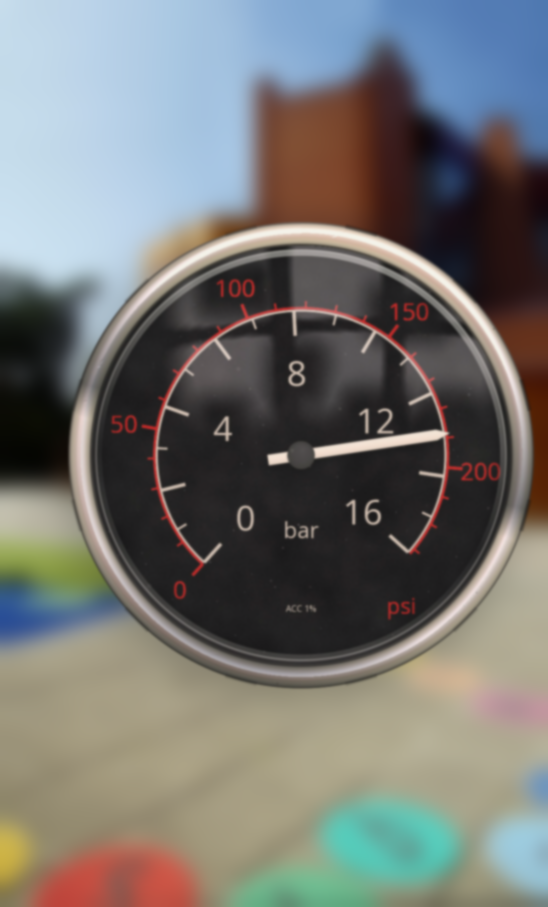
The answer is 13 bar
